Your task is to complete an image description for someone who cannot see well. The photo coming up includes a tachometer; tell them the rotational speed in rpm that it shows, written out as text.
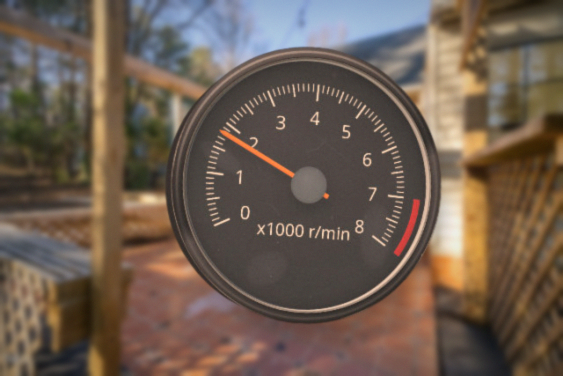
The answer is 1800 rpm
